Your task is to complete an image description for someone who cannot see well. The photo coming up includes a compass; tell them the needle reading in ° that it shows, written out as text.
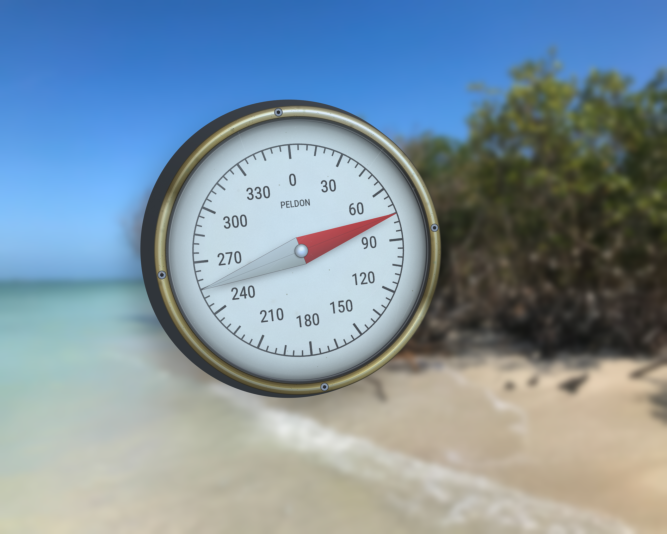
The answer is 75 °
